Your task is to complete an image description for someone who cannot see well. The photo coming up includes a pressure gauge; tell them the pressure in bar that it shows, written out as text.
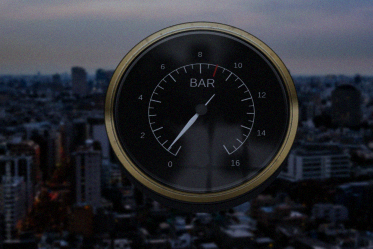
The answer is 0.5 bar
